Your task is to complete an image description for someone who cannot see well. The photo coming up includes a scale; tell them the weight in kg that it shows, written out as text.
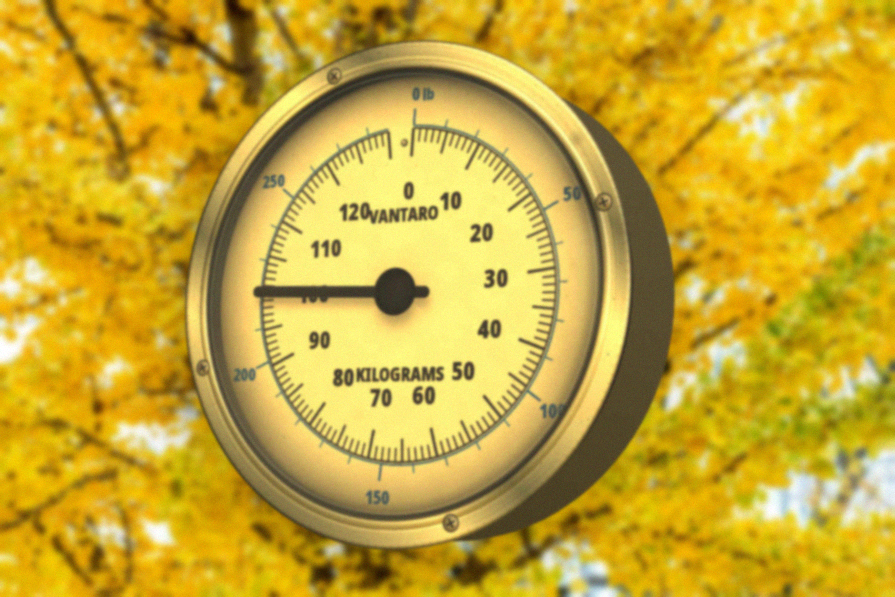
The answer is 100 kg
